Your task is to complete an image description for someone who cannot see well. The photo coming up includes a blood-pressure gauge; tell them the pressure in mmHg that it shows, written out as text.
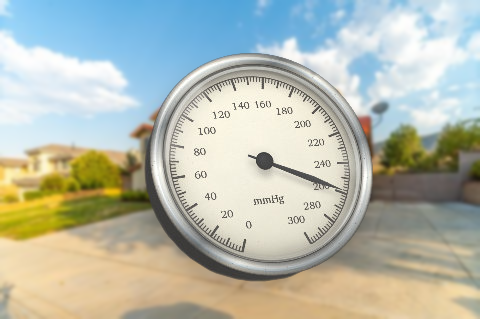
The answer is 260 mmHg
